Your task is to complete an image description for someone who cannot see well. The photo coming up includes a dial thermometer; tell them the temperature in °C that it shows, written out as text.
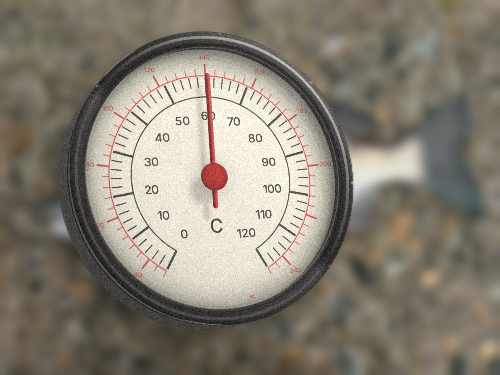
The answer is 60 °C
